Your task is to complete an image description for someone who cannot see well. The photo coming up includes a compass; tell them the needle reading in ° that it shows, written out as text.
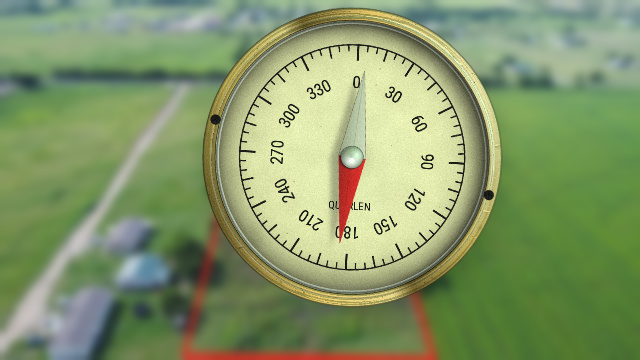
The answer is 185 °
